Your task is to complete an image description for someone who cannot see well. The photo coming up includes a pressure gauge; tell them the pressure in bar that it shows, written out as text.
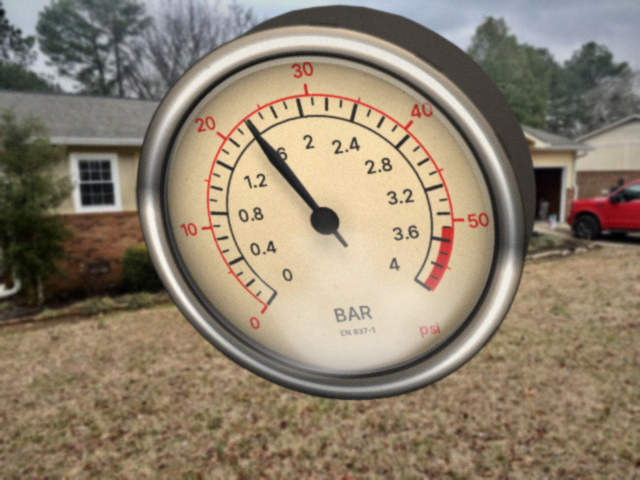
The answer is 1.6 bar
